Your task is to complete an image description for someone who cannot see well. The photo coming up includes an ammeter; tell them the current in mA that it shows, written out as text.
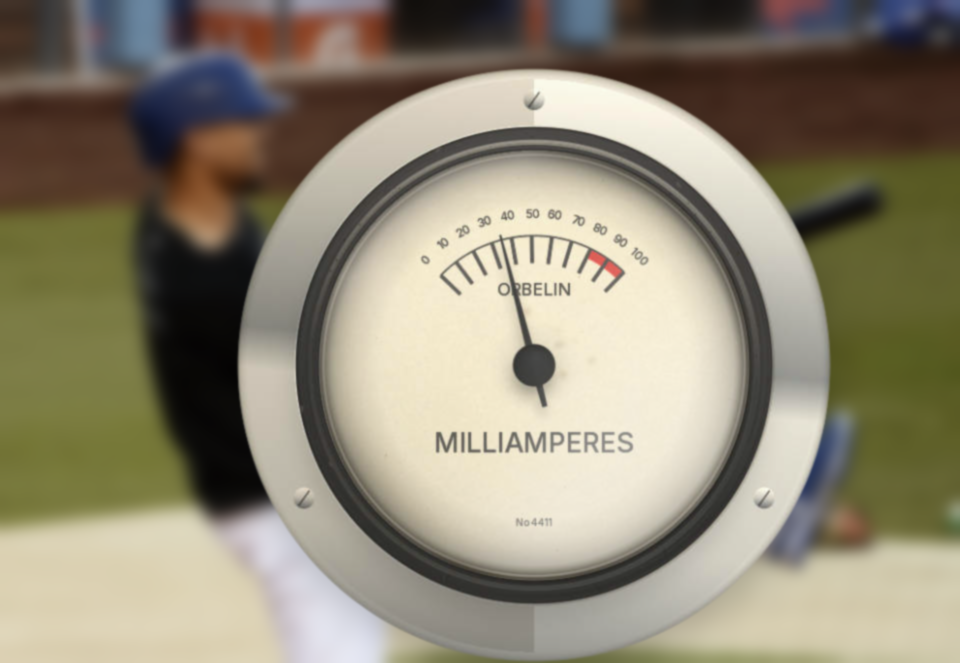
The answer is 35 mA
